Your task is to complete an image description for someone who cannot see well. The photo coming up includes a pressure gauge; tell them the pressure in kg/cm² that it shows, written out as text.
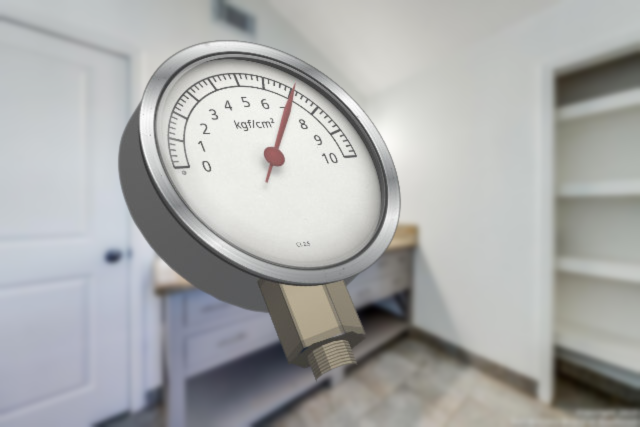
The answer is 7 kg/cm²
